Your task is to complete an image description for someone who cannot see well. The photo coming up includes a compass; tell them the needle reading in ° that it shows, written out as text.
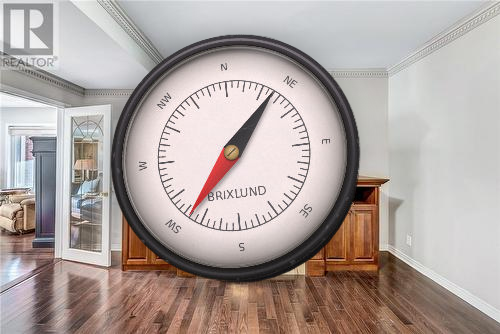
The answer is 220 °
